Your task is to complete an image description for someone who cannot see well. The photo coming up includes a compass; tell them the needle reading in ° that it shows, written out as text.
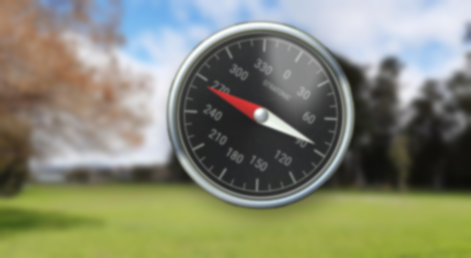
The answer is 265 °
